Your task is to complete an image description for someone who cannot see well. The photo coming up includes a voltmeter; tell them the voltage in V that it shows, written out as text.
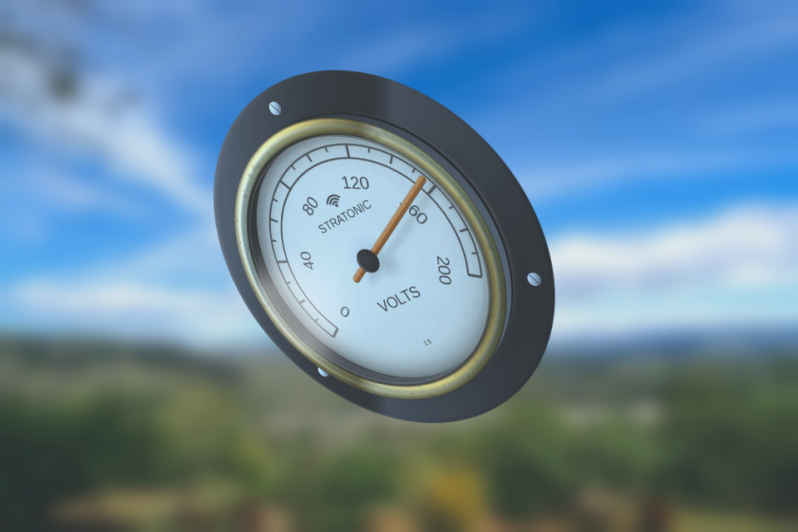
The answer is 155 V
